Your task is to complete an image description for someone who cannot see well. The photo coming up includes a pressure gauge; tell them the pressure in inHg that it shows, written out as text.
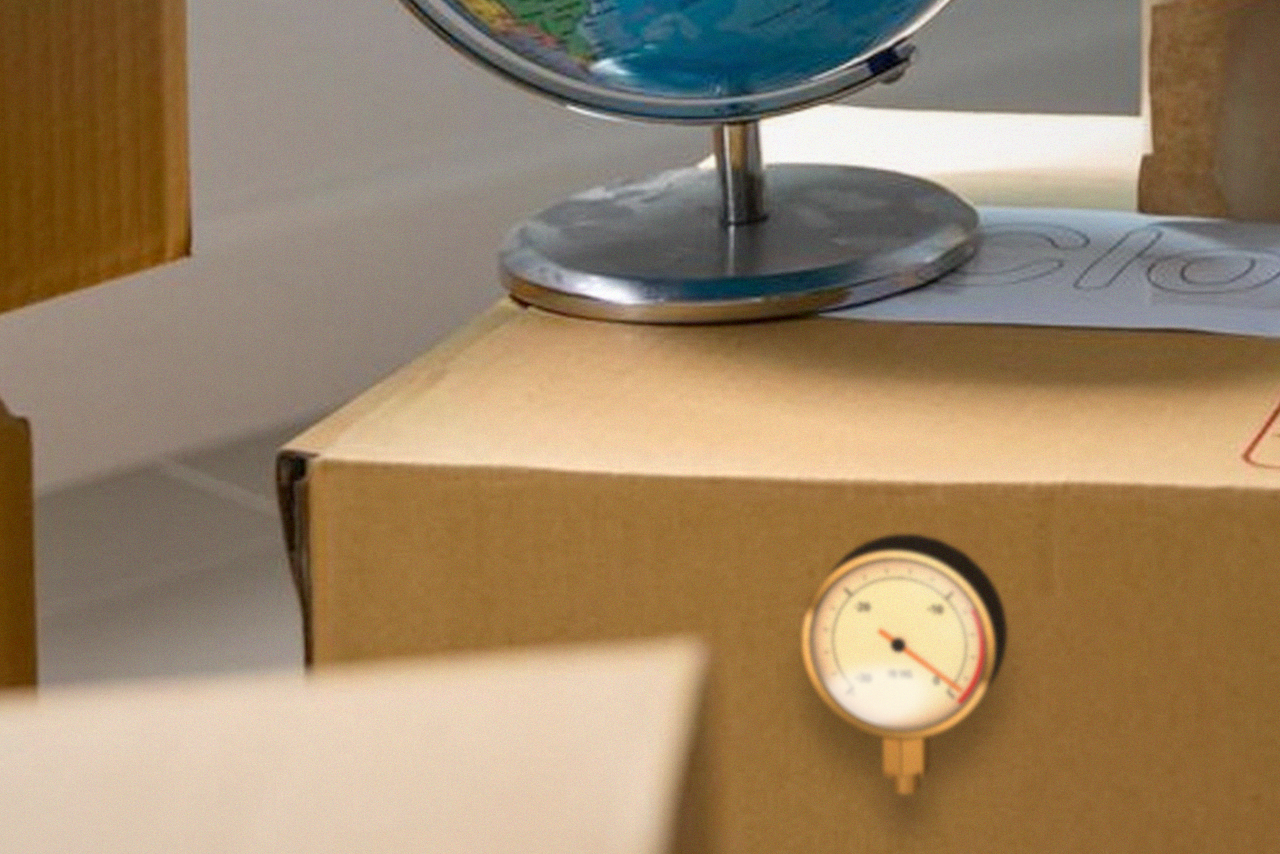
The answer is -1 inHg
